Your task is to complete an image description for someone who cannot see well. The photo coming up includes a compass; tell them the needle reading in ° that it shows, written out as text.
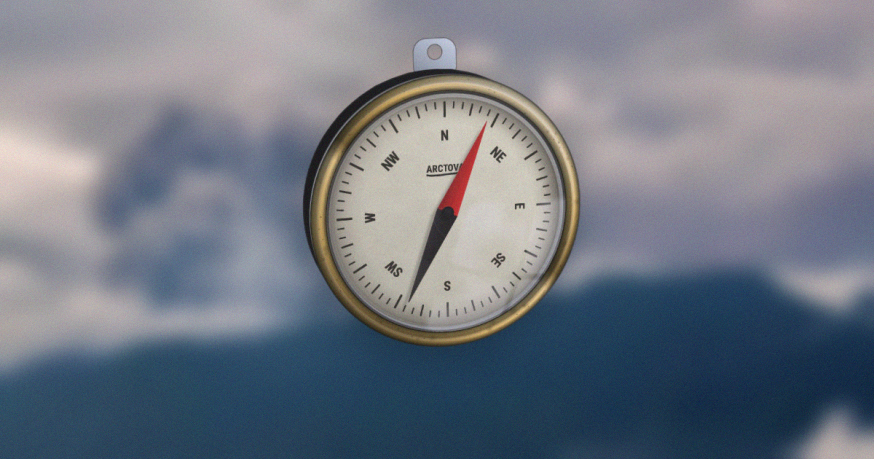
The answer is 25 °
